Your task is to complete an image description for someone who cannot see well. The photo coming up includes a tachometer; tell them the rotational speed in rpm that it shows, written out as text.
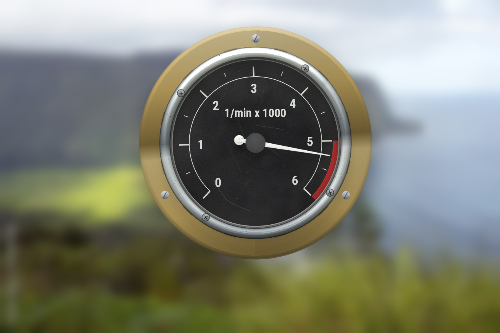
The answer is 5250 rpm
